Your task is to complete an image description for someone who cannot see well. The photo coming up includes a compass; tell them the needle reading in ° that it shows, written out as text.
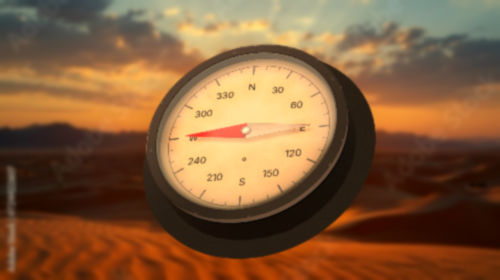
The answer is 270 °
